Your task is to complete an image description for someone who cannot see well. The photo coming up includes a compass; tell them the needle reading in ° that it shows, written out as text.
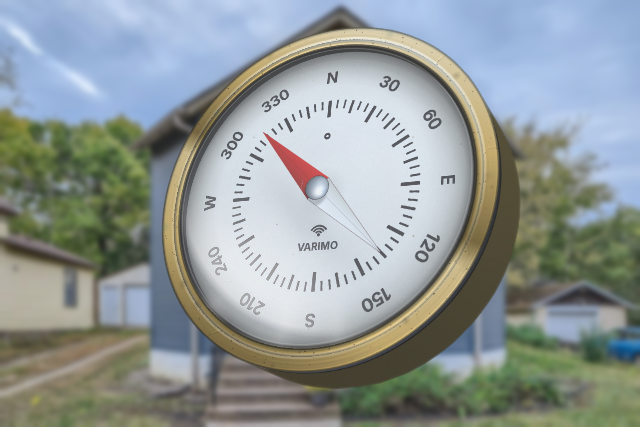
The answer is 315 °
